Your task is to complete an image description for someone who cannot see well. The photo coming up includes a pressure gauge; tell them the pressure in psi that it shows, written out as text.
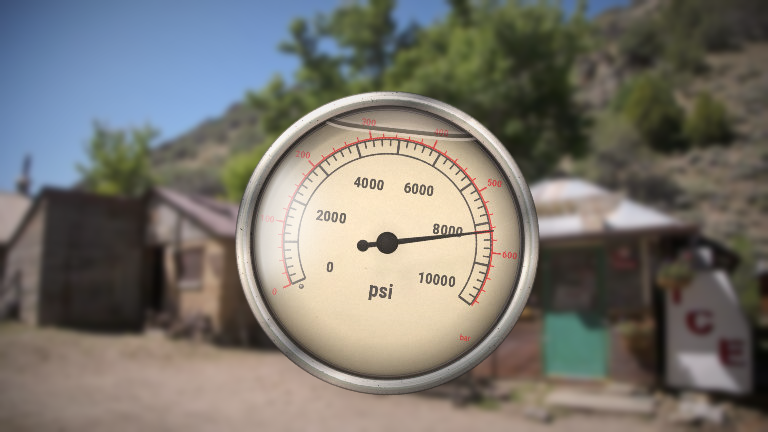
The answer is 8200 psi
